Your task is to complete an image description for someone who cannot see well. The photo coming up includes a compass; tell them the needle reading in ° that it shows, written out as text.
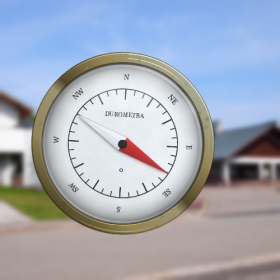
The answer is 120 °
